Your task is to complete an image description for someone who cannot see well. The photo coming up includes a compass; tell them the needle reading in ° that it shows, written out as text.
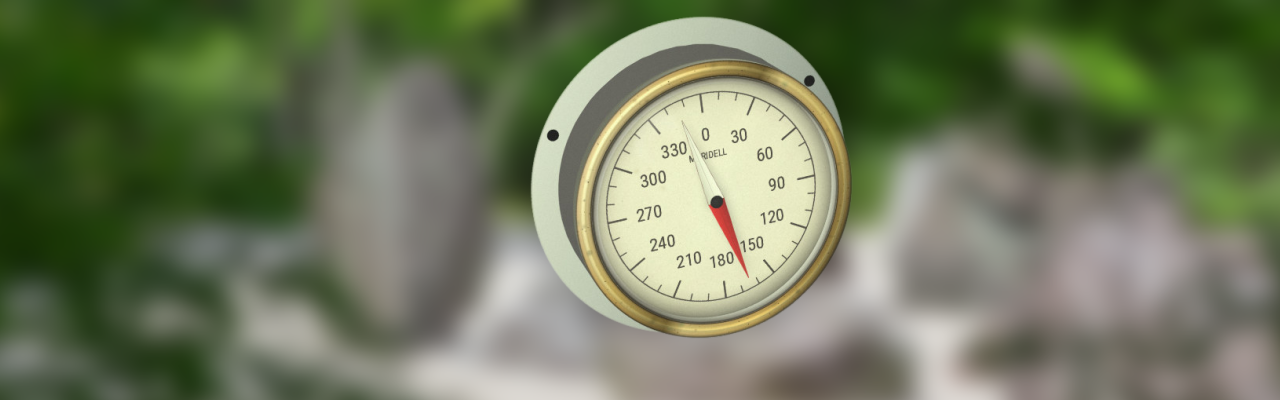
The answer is 165 °
